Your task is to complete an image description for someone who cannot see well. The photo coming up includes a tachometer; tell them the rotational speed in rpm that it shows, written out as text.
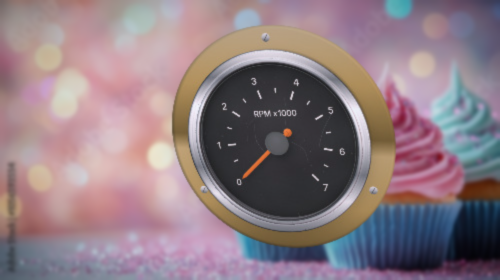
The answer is 0 rpm
